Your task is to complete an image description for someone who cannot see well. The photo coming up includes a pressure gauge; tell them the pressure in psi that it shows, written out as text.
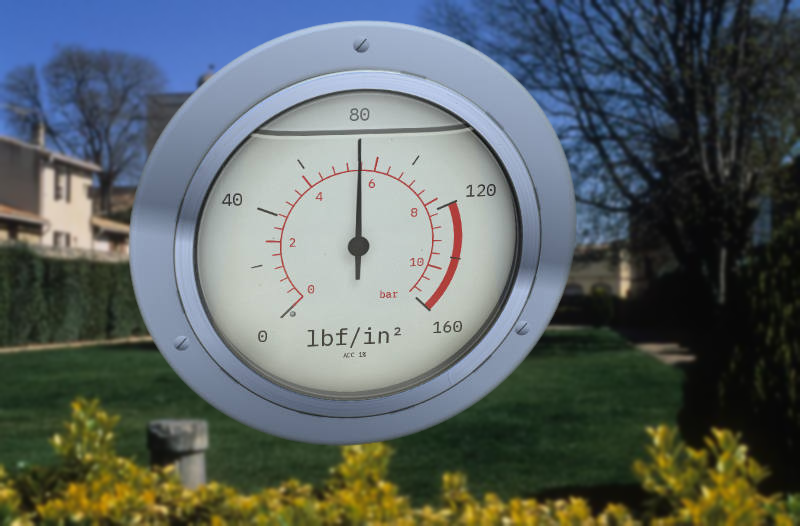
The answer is 80 psi
